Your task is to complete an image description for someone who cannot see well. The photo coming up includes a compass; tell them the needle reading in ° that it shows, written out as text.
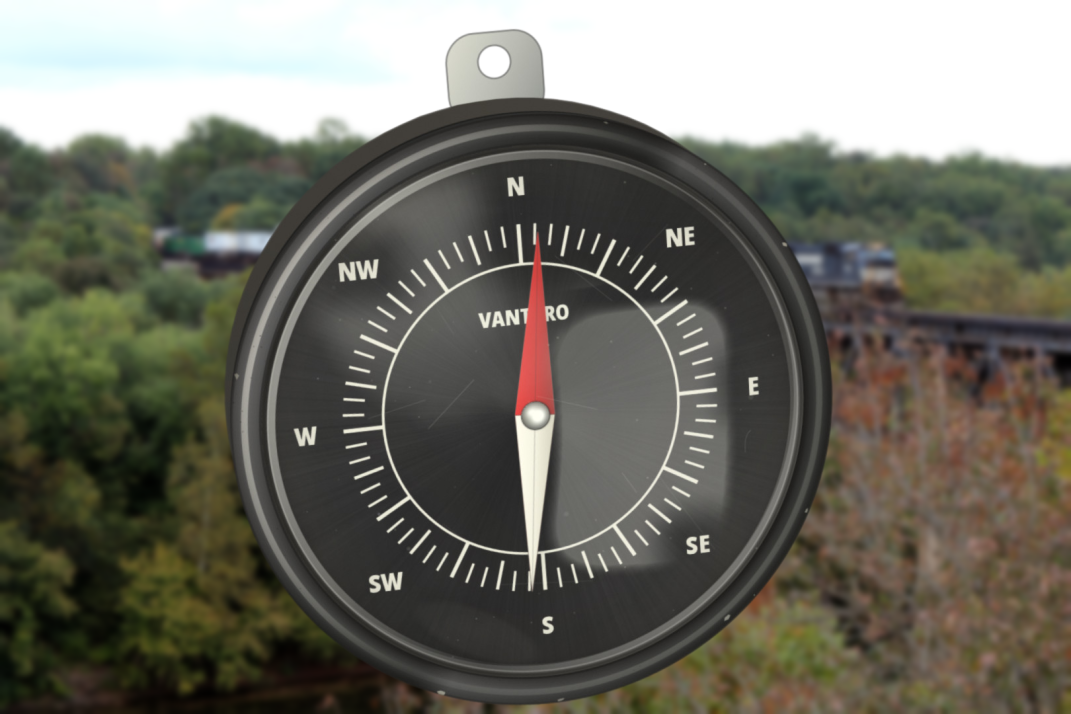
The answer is 5 °
